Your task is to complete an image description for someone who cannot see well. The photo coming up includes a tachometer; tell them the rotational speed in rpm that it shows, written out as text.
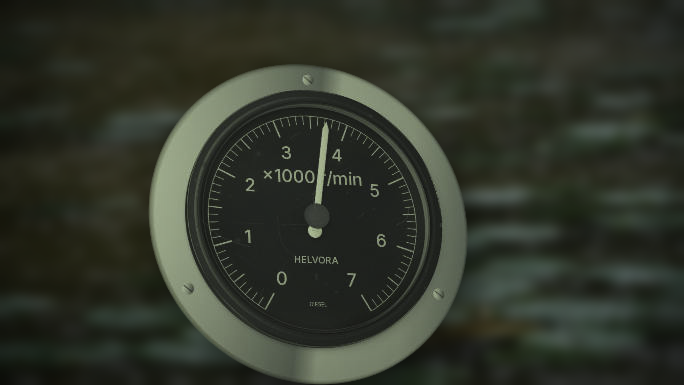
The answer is 3700 rpm
